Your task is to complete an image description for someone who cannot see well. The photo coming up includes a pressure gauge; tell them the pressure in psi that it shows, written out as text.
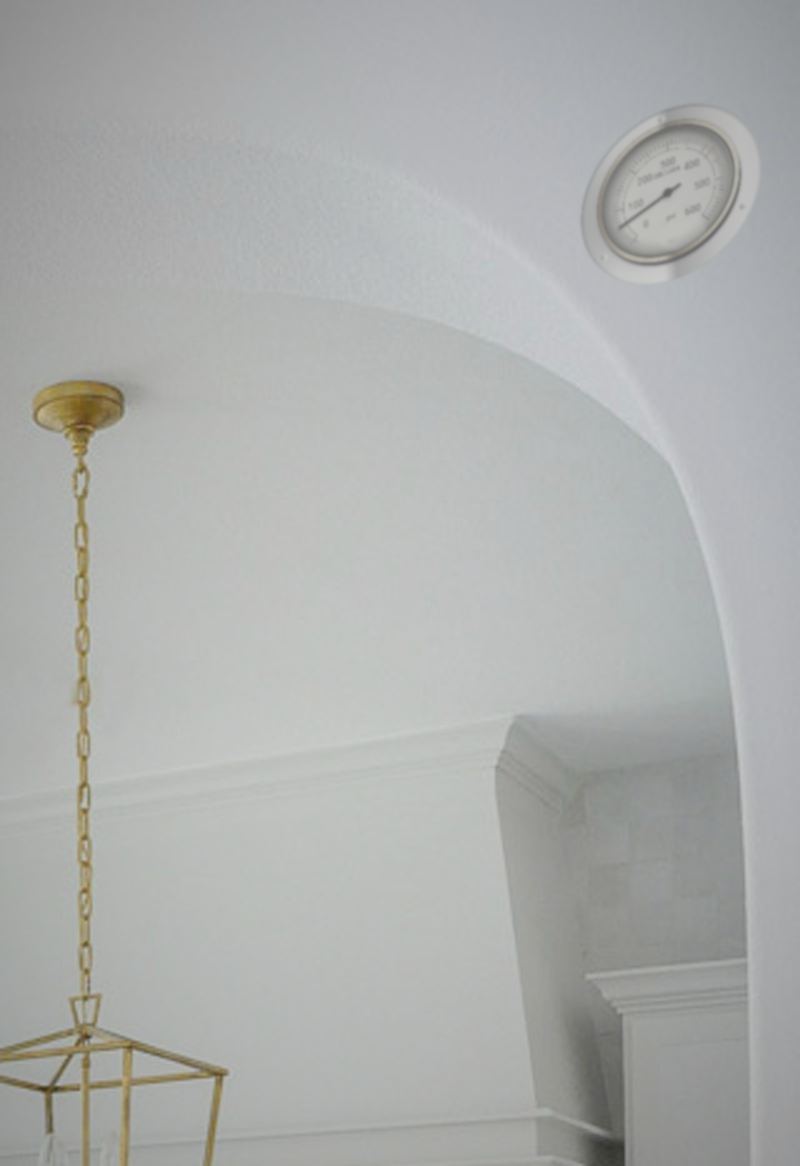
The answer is 50 psi
